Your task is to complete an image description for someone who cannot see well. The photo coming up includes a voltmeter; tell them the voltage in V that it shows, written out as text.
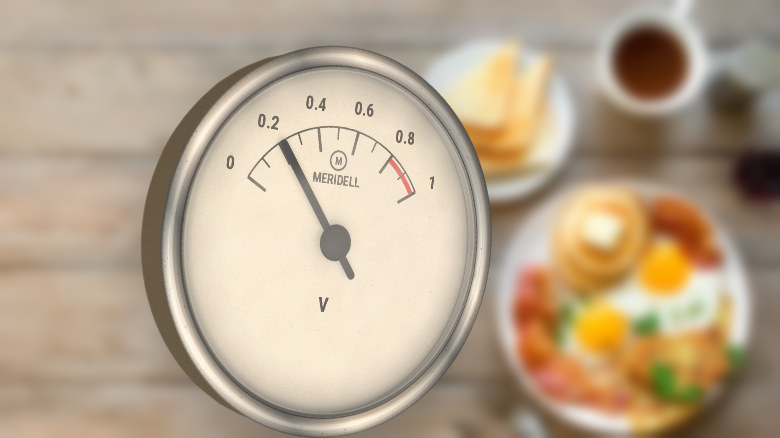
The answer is 0.2 V
